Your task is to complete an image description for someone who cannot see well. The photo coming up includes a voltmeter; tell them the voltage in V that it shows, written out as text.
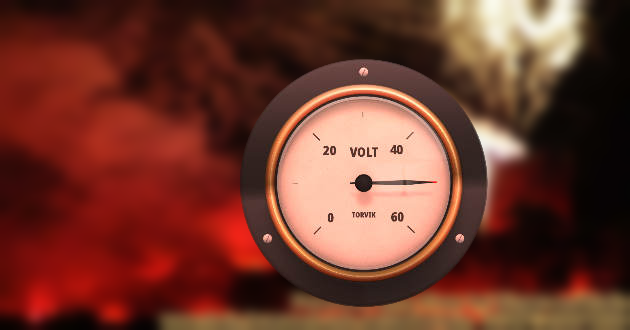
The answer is 50 V
